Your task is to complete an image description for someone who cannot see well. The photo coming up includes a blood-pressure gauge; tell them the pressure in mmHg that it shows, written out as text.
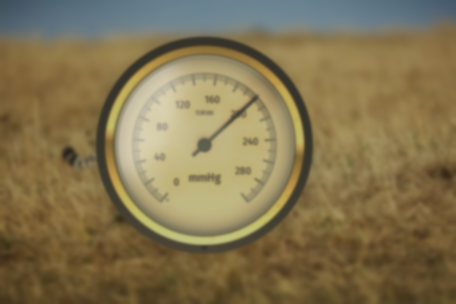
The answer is 200 mmHg
